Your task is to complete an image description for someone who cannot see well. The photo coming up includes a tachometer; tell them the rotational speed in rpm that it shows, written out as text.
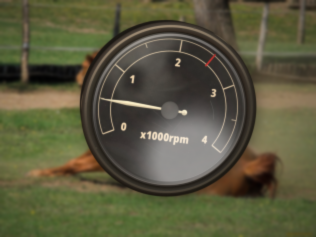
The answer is 500 rpm
